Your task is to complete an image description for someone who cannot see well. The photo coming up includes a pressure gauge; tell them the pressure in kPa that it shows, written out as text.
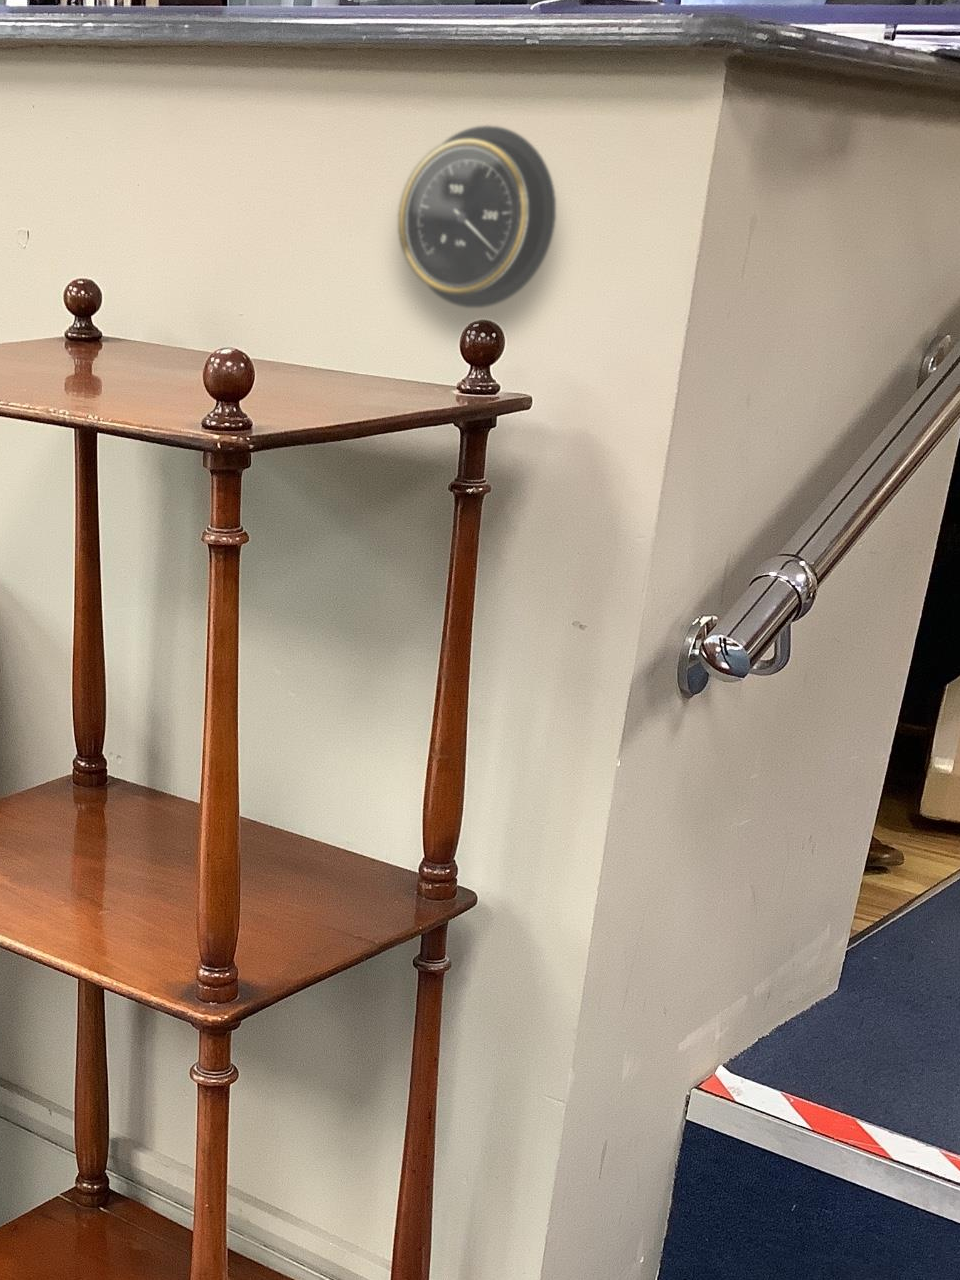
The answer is 240 kPa
